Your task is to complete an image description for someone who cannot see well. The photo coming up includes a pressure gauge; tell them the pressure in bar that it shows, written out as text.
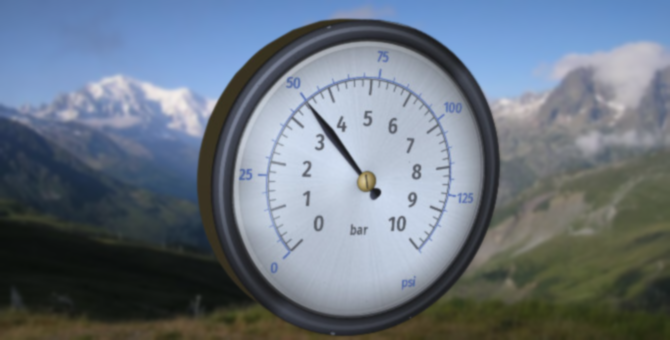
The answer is 3.4 bar
